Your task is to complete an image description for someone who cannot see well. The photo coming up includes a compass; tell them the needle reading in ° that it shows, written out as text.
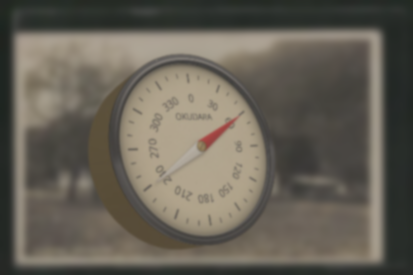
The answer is 60 °
